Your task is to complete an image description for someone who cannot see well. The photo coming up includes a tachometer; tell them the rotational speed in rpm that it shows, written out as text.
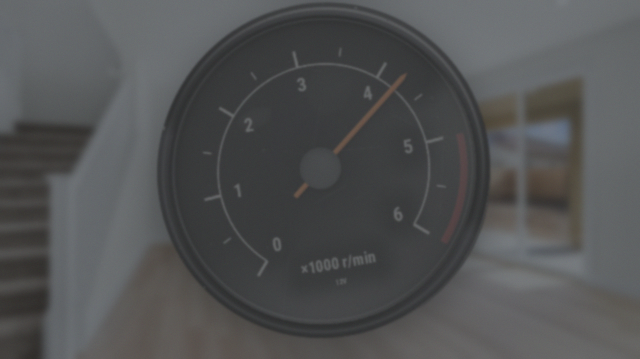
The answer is 4250 rpm
